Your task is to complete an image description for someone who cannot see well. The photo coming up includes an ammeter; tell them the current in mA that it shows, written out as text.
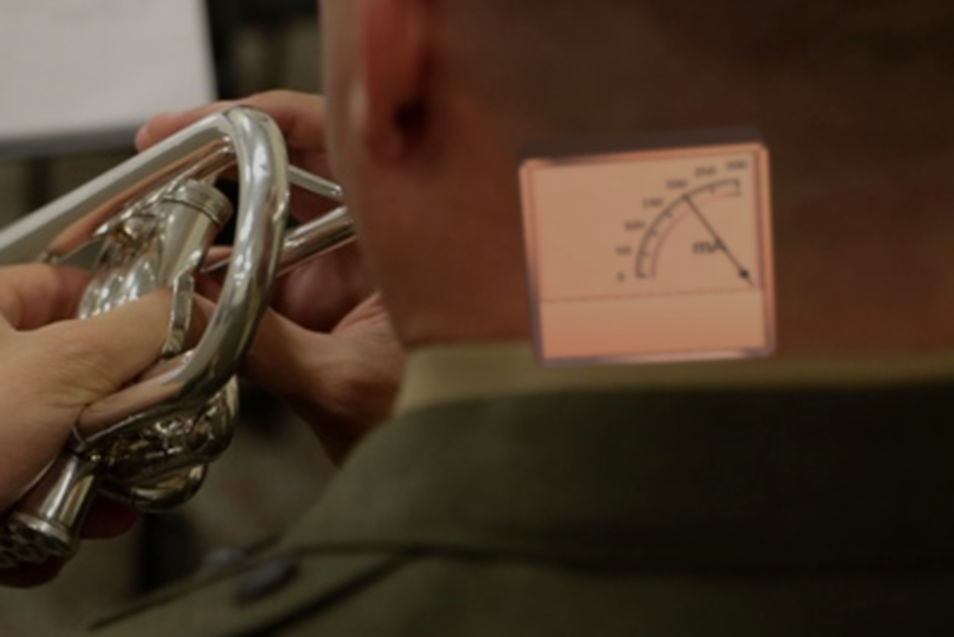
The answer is 200 mA
